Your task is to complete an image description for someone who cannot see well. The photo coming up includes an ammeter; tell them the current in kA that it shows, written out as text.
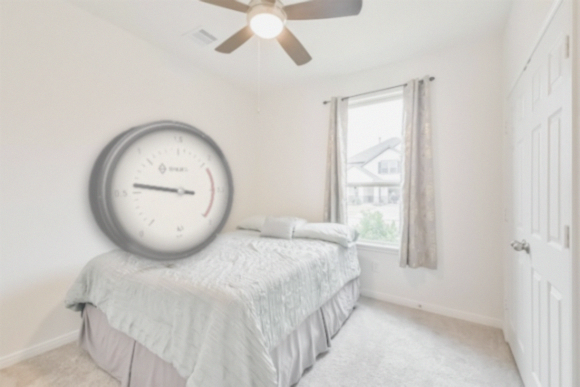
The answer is 0.6 kA
